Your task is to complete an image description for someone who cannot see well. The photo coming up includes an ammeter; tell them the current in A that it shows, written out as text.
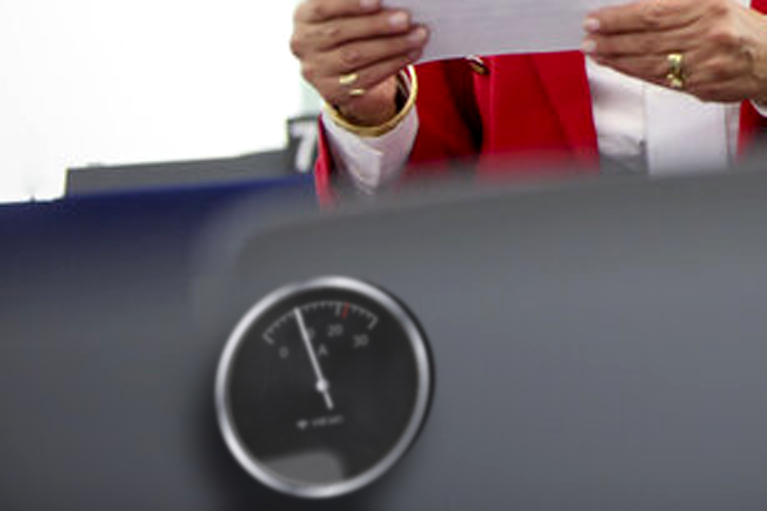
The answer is 10 A
